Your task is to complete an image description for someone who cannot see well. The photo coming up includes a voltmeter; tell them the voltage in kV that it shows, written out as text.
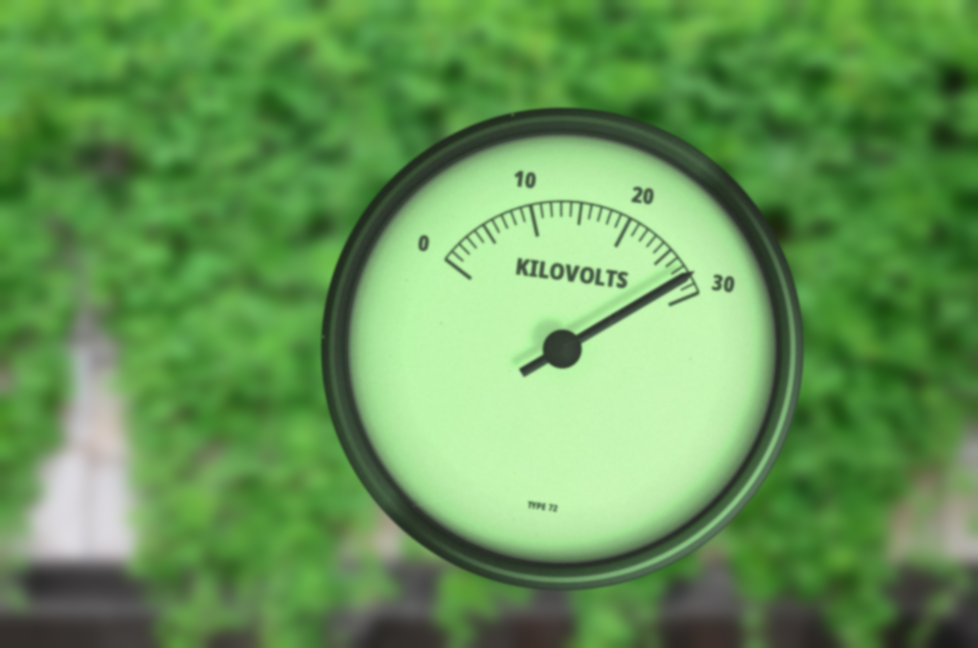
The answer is 28 kV
